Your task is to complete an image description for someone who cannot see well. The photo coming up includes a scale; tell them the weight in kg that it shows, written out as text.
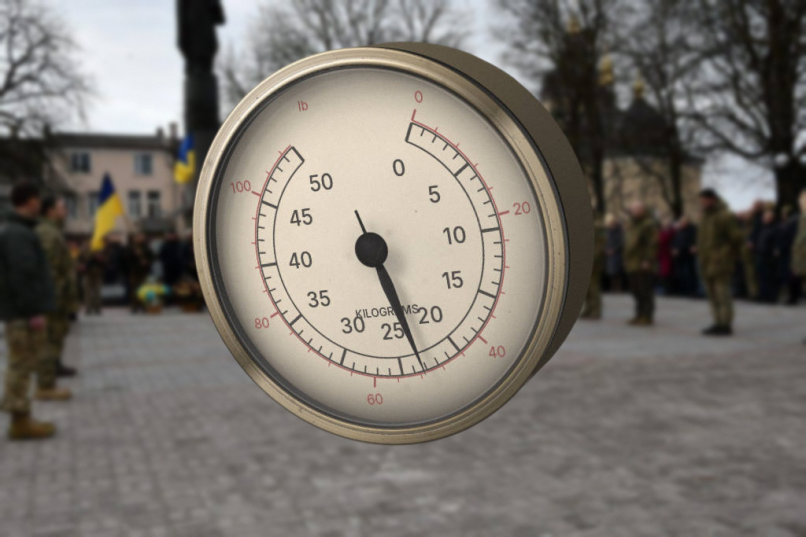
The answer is 23 kg
